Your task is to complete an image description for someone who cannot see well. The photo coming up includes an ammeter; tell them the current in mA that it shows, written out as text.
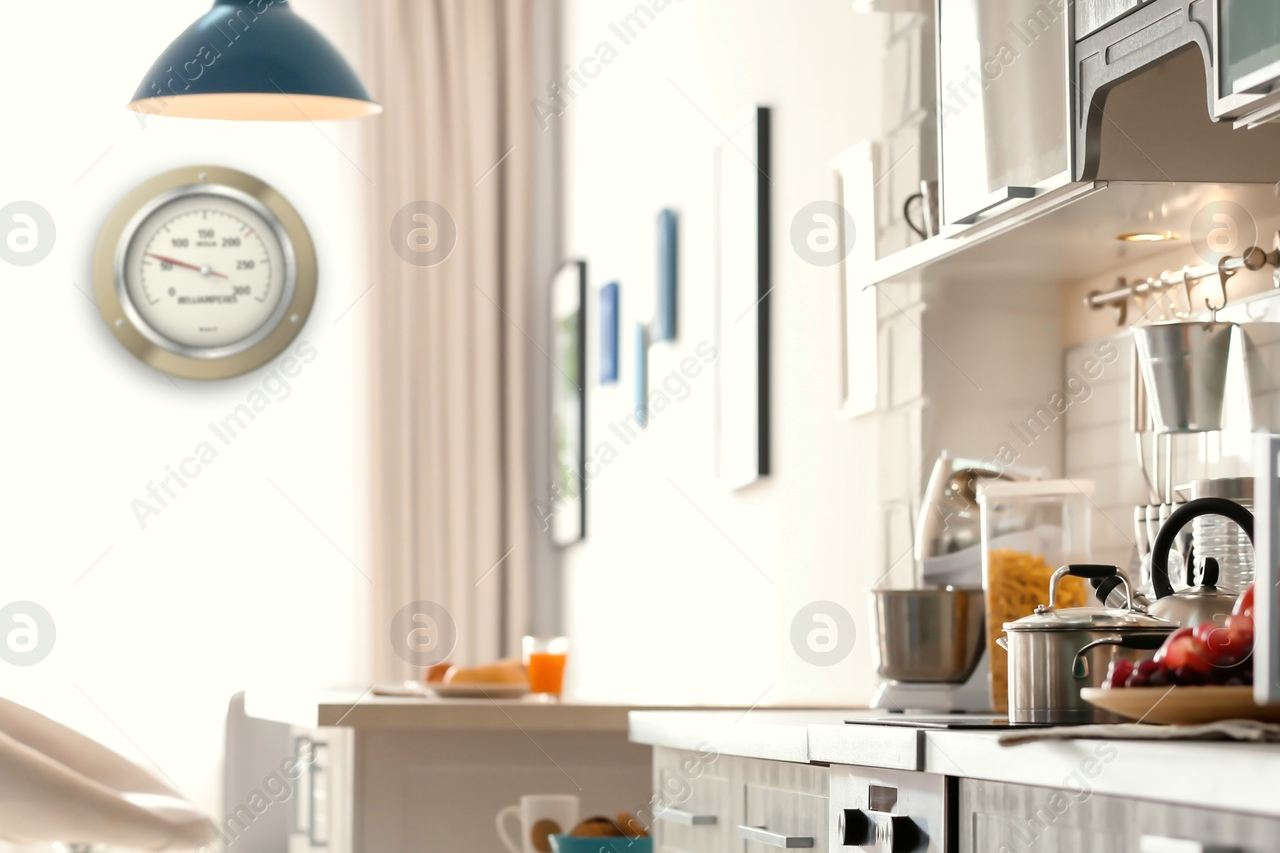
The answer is 60 mA
